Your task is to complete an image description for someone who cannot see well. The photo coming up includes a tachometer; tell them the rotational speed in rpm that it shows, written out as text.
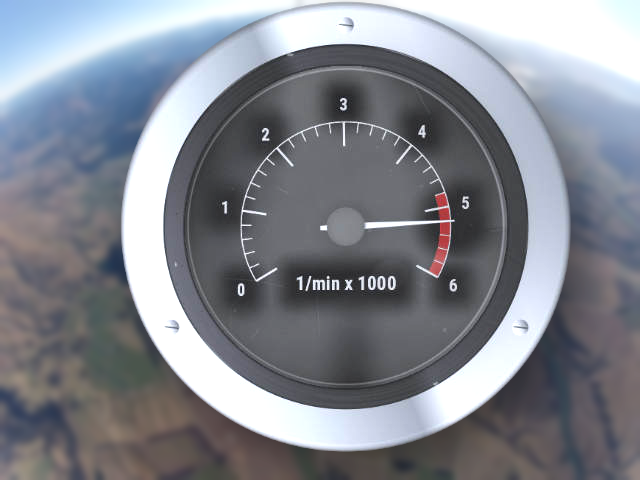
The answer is 5200 rpm
